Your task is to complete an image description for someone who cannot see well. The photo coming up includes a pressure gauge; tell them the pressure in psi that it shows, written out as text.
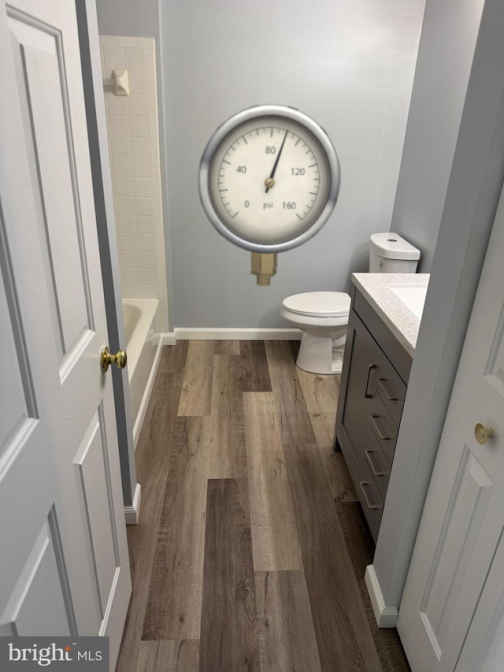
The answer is 90 psi
